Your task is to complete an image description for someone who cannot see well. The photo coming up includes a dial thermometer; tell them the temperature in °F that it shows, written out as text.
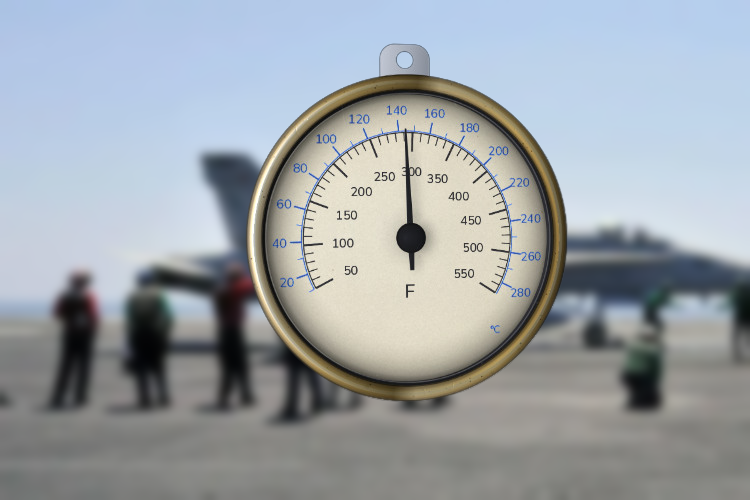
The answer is 290 °F
